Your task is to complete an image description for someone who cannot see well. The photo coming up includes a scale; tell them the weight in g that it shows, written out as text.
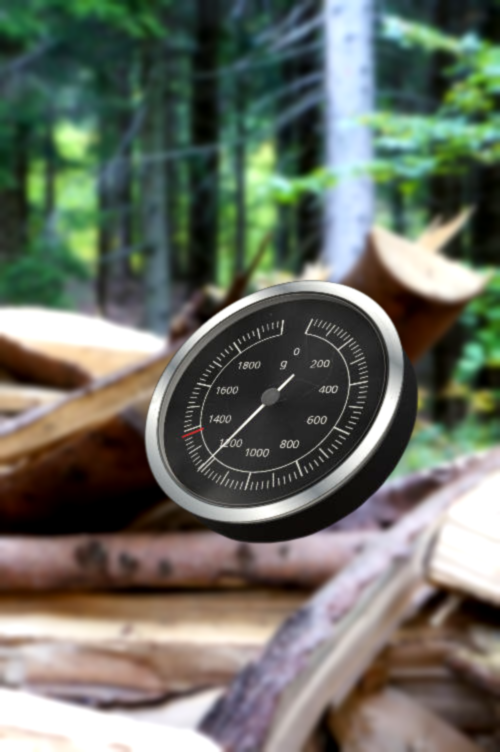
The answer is 1200 g
